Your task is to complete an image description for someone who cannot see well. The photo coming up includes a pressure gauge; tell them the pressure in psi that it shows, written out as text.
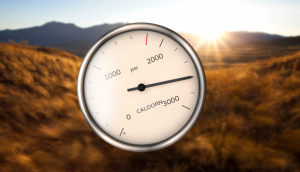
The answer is 2600 psi
